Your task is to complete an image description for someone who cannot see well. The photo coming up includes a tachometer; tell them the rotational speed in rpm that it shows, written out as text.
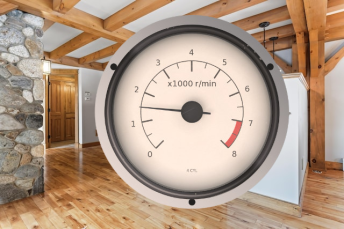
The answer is 1500 rpm
